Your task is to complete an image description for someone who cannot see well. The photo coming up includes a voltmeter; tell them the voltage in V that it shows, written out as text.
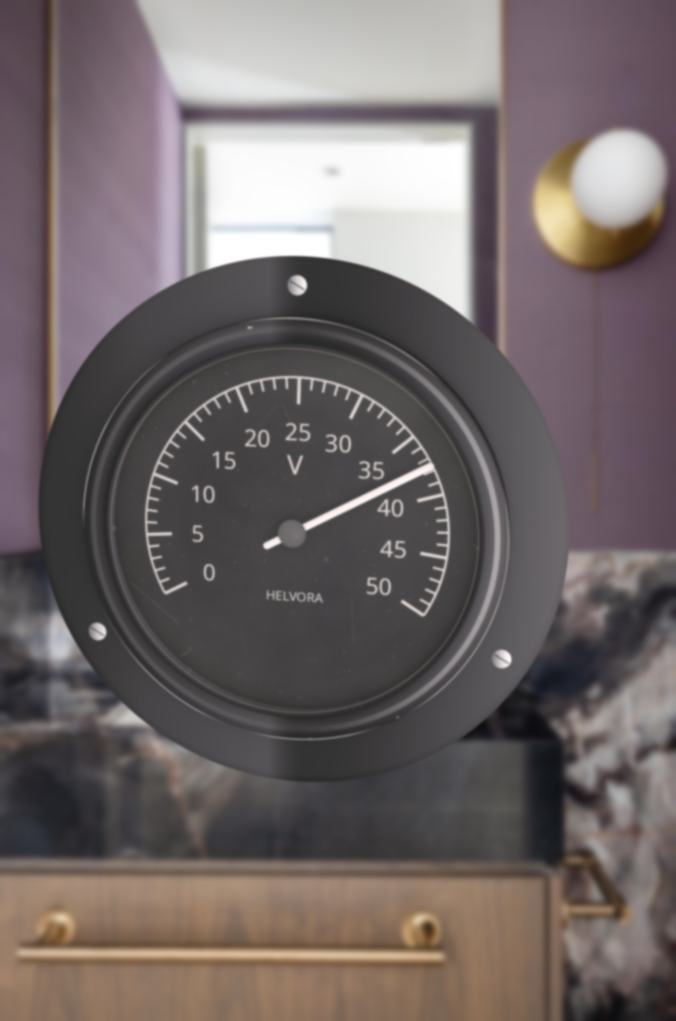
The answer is 37.5 V
